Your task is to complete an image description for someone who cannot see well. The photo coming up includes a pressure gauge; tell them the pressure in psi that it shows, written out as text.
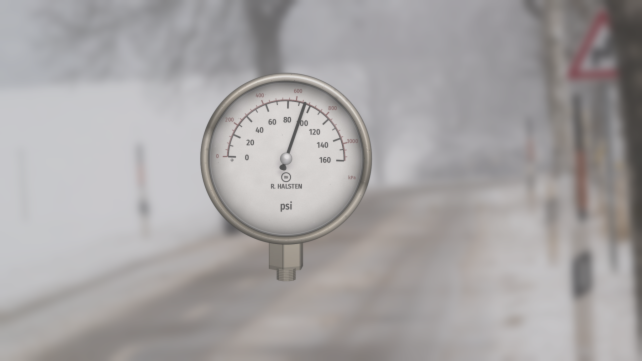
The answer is 95 psi
